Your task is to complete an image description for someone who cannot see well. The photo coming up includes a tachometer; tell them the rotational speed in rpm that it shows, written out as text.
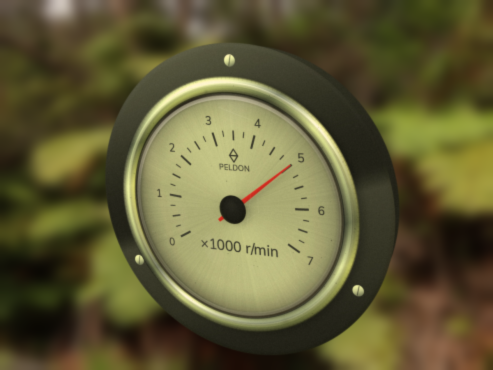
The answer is 5000 rpm
